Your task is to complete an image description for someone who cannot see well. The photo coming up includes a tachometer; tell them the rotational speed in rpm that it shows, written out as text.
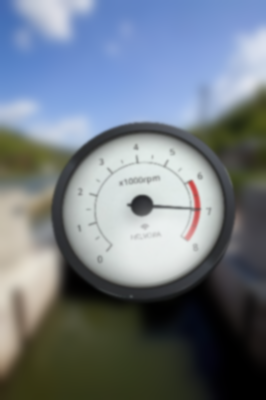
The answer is 7000 rpm
